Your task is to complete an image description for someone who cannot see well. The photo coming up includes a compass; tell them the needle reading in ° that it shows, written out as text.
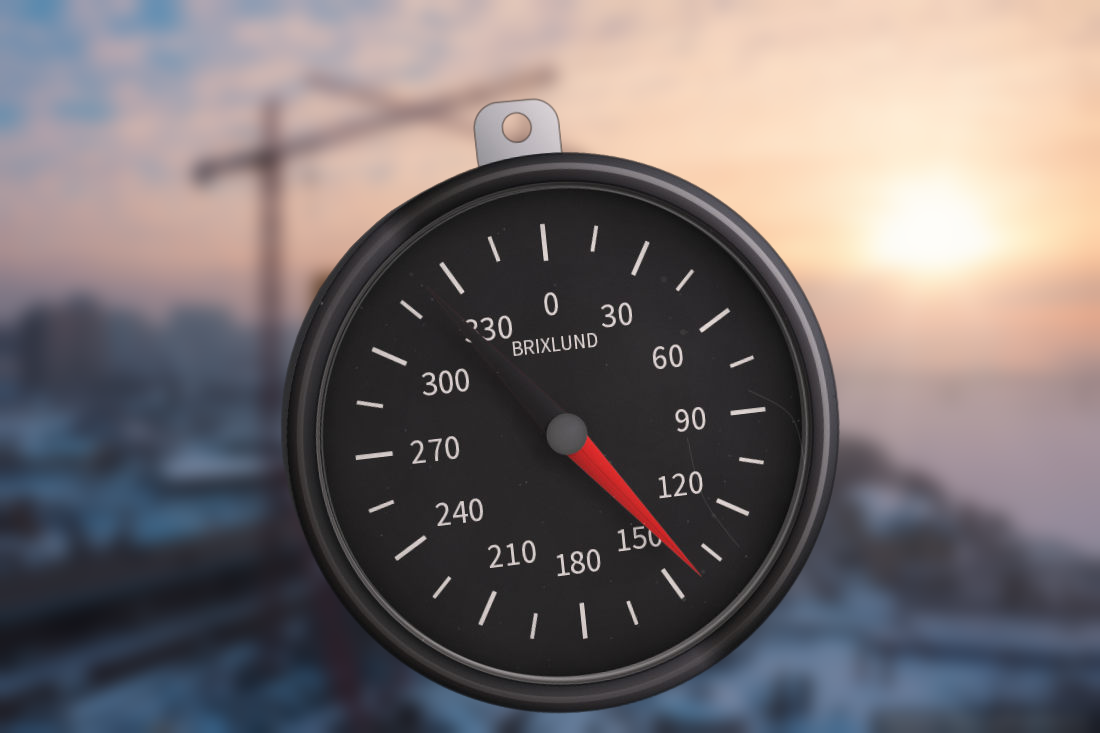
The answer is 142.5 °
